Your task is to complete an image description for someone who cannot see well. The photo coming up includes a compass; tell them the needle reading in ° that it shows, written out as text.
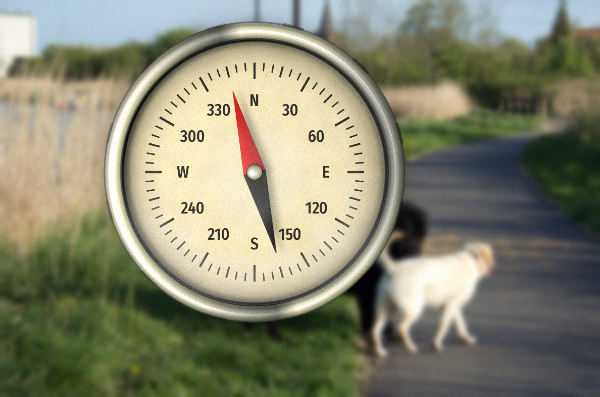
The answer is 345 °
